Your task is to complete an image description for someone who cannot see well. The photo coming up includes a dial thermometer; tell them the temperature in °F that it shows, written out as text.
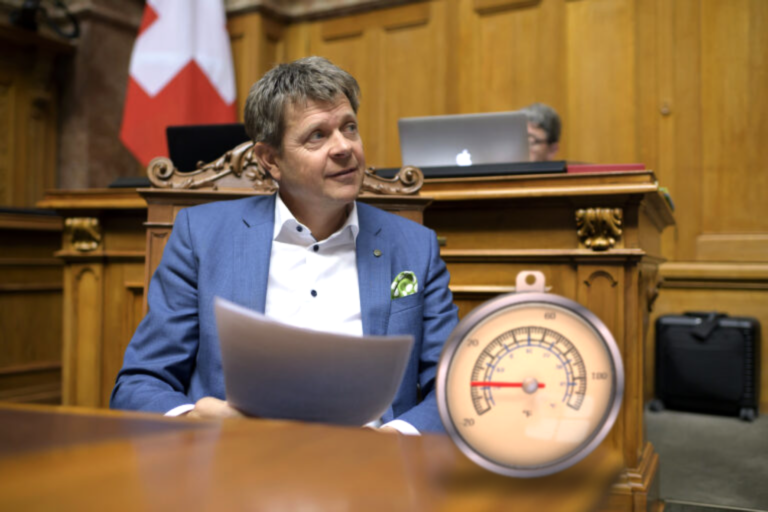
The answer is 0 °F
